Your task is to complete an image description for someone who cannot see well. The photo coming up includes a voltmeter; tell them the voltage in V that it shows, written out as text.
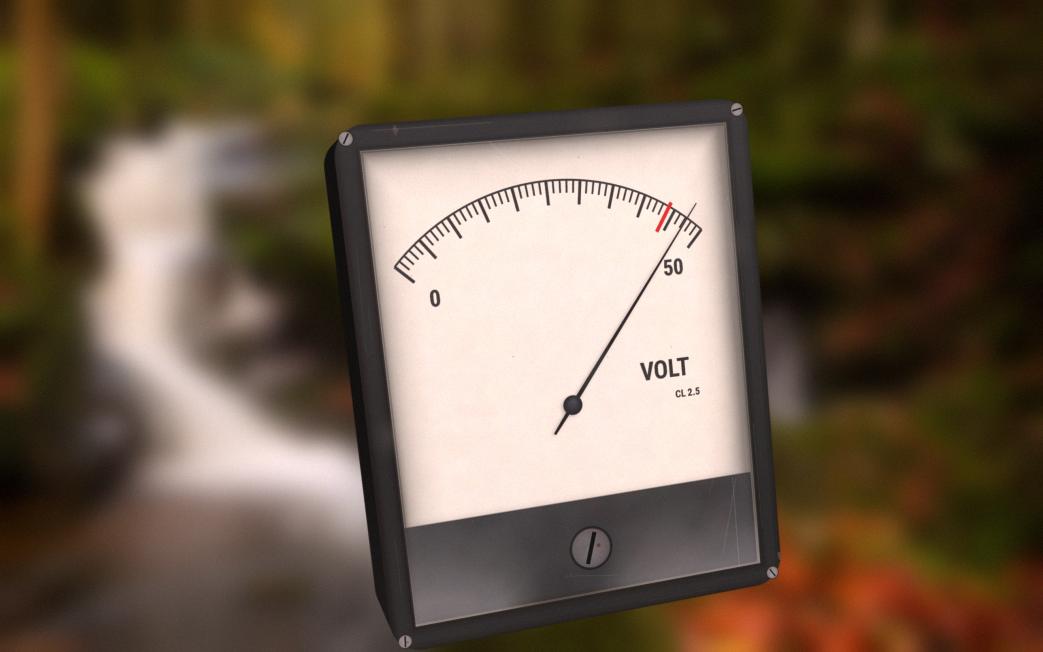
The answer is 47 V
